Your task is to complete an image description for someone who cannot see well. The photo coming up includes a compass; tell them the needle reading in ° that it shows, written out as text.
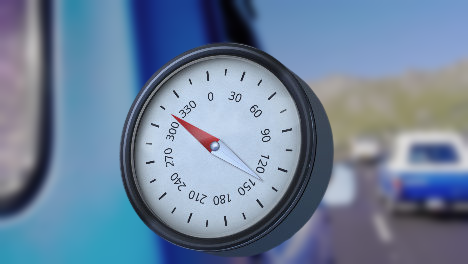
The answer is 315 °
